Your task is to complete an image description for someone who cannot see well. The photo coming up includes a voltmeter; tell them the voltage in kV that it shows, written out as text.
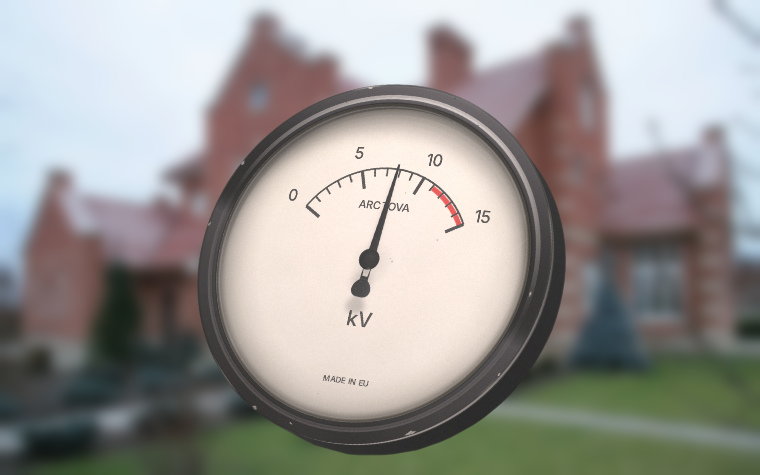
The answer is 8 kV
